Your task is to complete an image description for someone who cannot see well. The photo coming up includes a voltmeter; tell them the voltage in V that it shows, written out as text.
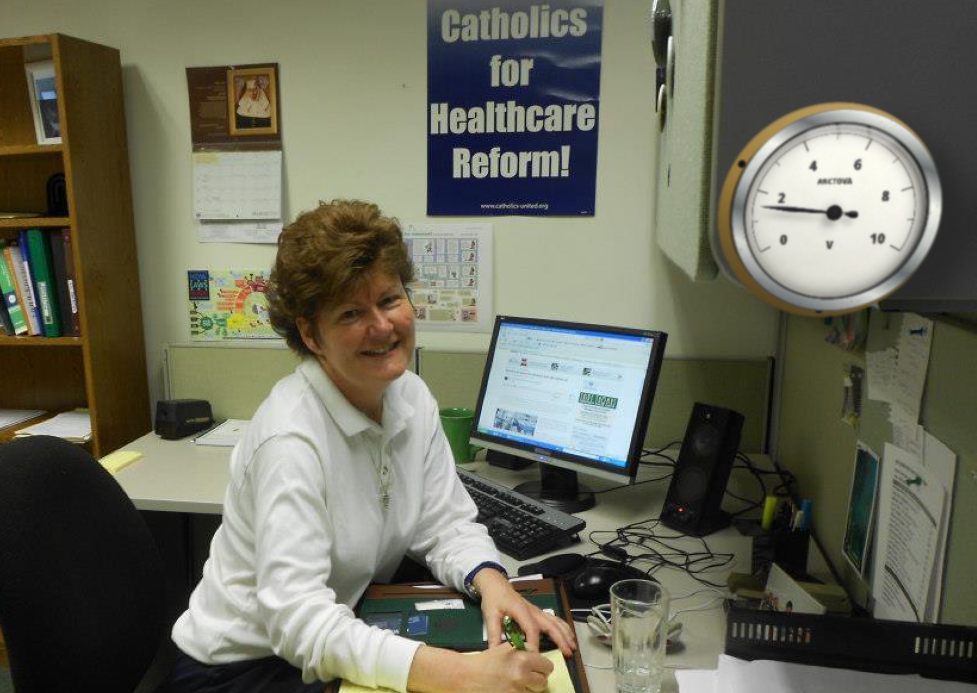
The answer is 1.5 V
